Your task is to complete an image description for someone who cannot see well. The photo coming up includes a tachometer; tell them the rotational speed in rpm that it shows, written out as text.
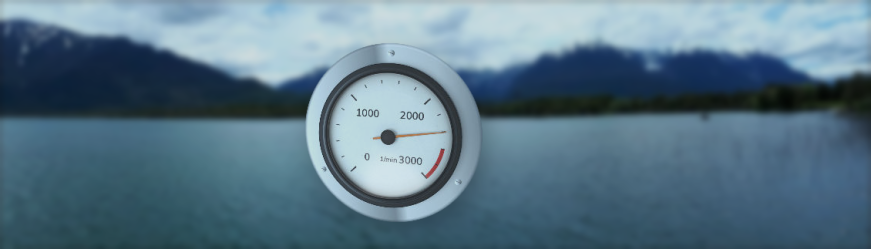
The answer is 2400 rpm
